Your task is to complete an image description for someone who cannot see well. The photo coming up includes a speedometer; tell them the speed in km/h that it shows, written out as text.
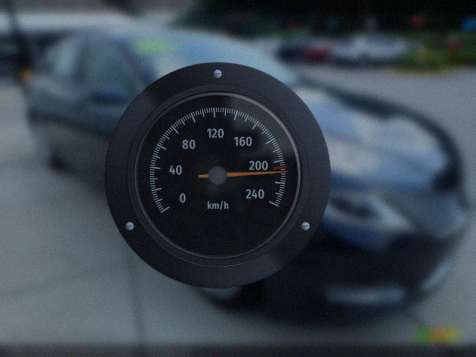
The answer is 210 km/h
